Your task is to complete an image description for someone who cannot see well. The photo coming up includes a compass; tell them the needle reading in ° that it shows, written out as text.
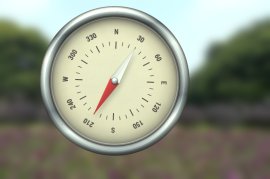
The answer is 210 °
